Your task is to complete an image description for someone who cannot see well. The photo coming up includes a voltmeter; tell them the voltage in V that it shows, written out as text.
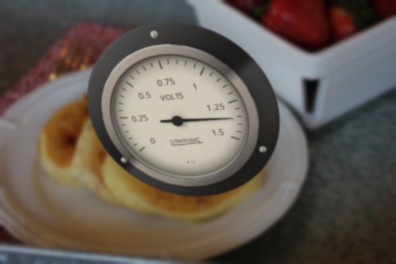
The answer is 1.35 V
